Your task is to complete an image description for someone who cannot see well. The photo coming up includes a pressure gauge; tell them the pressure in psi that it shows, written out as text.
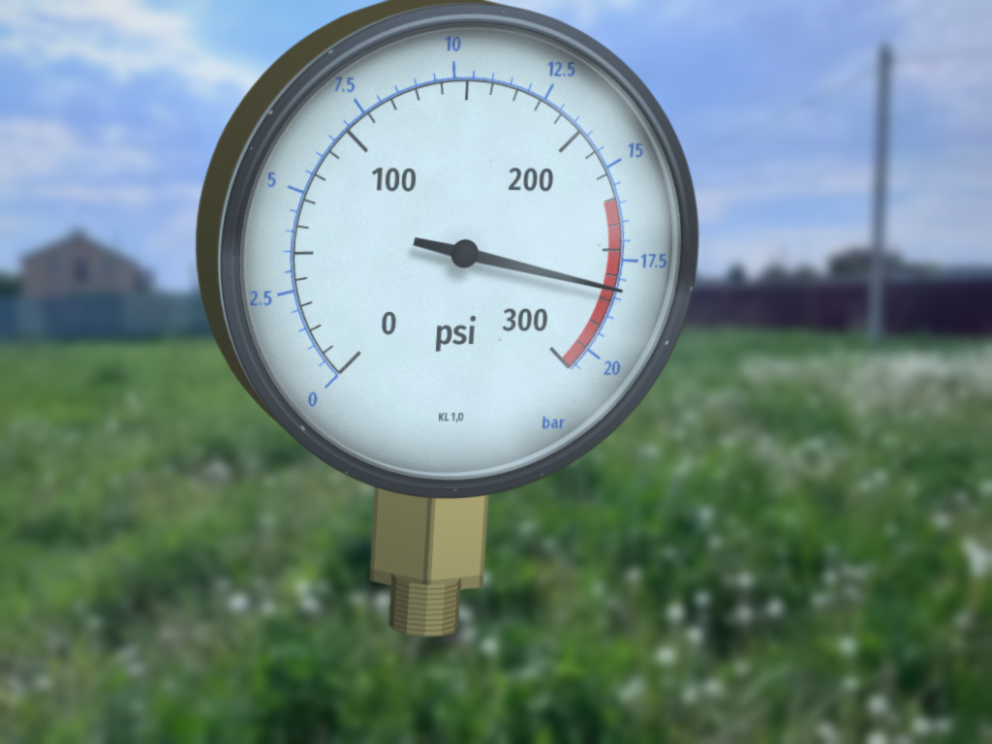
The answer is 265 psi
